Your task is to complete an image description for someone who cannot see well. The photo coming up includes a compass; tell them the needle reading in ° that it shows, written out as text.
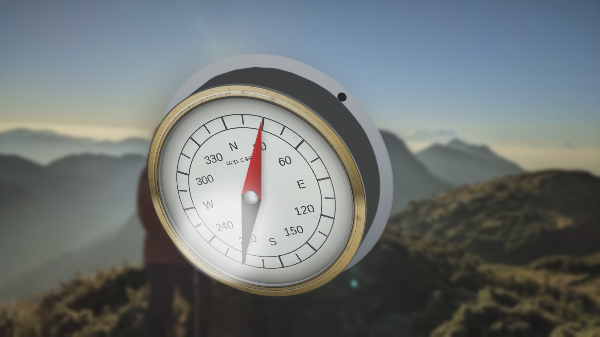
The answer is 30 °
